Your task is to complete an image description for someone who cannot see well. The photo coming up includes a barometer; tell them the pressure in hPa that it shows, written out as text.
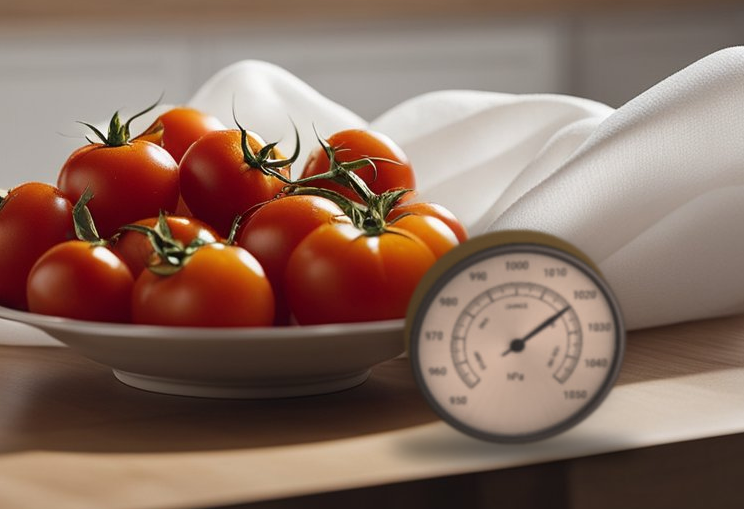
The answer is 1020 hPa
